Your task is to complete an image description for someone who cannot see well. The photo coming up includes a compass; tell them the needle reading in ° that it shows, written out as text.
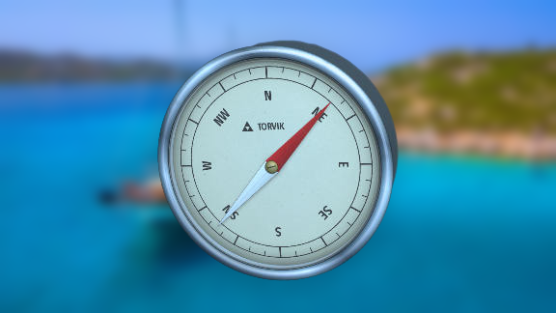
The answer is 45 °
